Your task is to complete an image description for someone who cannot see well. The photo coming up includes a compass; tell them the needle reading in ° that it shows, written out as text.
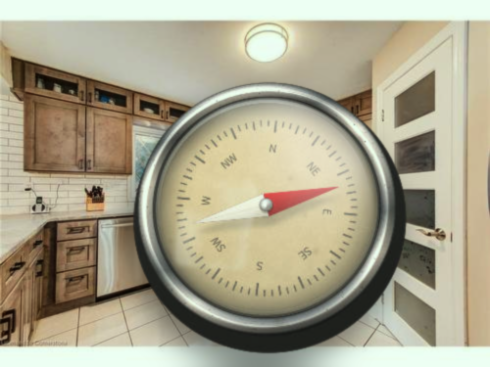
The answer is 70 °
